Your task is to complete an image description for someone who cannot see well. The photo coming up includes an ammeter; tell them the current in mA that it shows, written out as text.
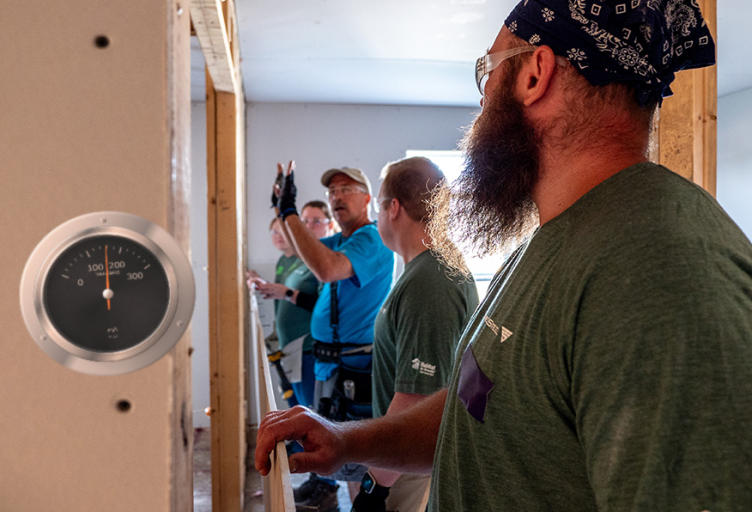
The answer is 160 mA
